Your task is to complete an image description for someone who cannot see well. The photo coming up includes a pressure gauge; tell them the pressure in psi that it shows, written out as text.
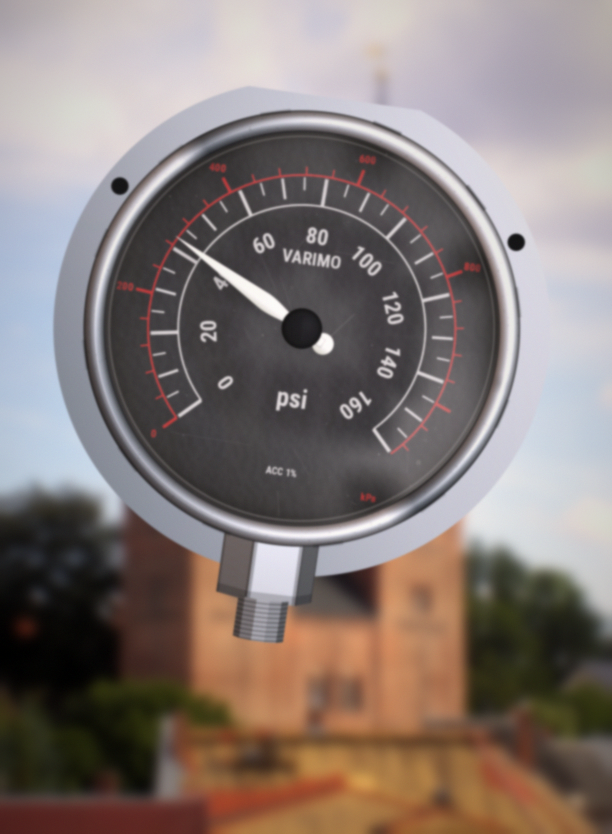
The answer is 42.5 psi
